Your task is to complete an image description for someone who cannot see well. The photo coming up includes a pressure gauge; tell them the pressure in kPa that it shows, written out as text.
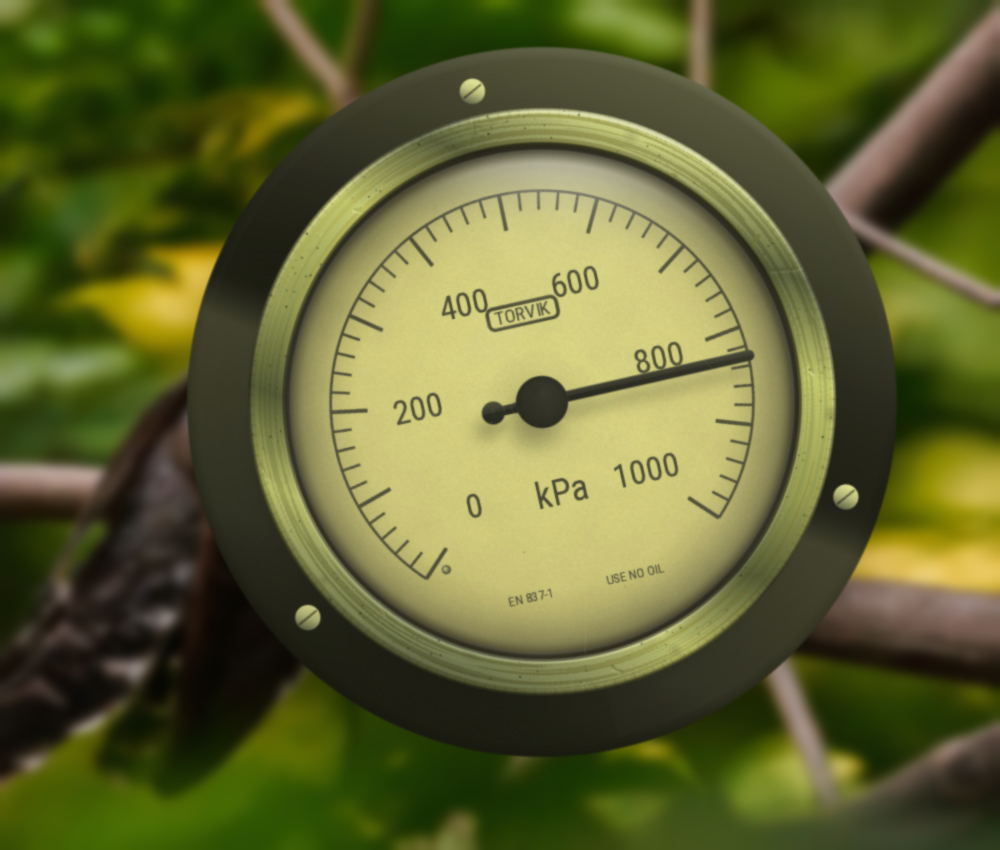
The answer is 830 kPa
